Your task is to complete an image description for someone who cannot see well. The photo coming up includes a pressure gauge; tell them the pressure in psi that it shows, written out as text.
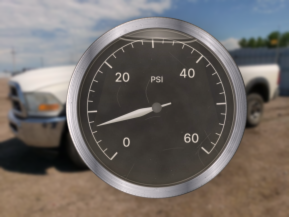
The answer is 7 psi
